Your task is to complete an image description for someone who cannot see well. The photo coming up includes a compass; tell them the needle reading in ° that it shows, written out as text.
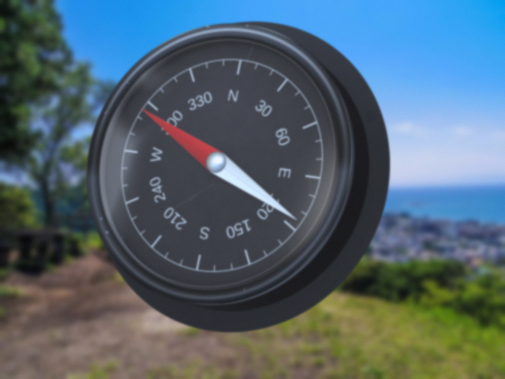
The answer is 295 °
